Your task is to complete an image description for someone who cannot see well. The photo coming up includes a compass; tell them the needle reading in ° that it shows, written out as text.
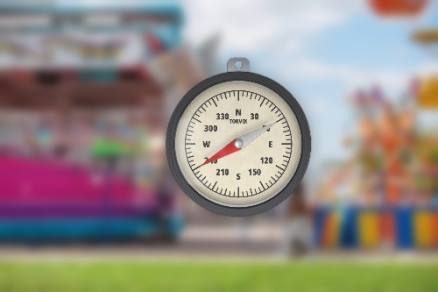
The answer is 240 °
